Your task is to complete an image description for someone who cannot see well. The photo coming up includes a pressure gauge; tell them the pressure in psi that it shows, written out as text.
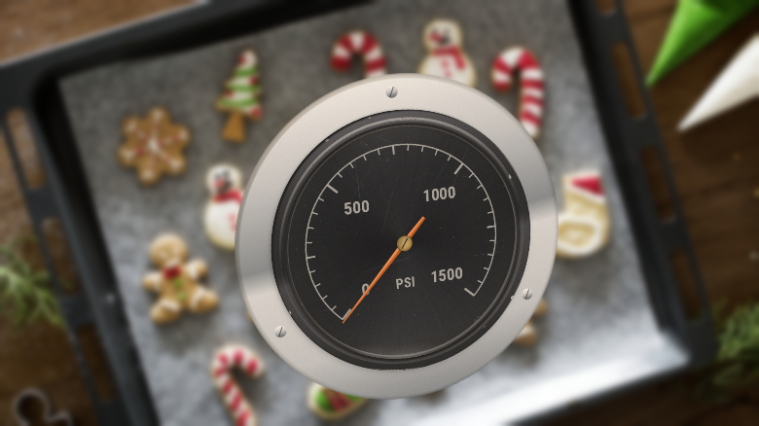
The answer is 0 psi
